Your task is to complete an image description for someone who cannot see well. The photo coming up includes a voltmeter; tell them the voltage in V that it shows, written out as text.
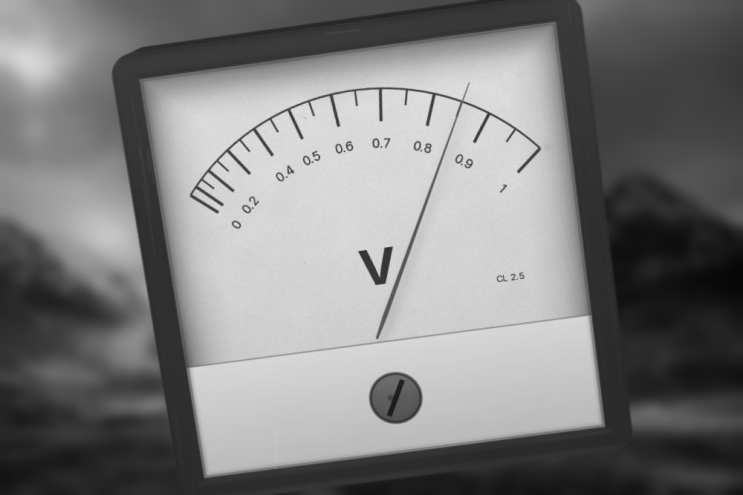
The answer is 0.85 V
